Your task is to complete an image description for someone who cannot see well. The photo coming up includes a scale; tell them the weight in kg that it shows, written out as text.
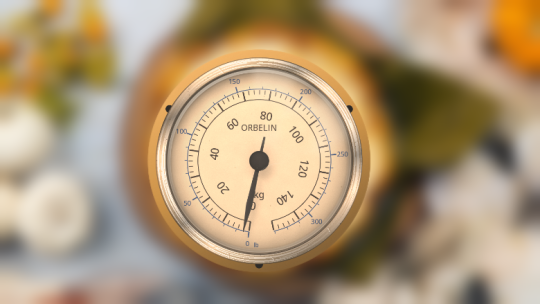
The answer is 2 kg
